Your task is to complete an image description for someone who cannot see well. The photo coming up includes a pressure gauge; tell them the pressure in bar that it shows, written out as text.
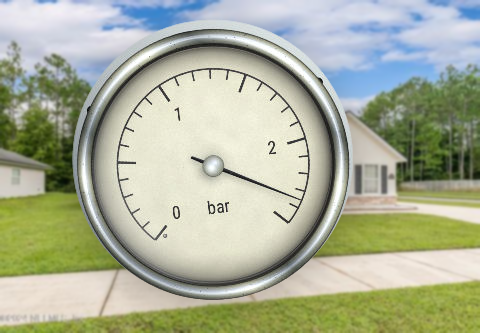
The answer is 2.35 bar
